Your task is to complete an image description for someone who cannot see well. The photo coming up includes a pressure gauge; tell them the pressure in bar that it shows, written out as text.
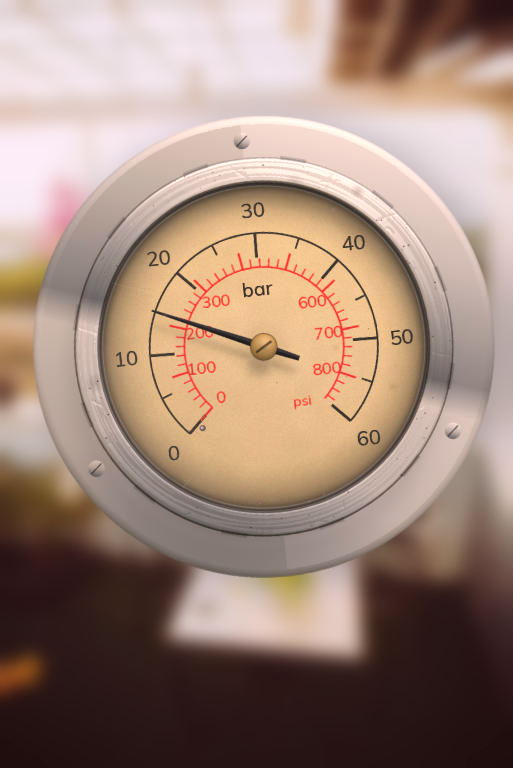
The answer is 15 bar
